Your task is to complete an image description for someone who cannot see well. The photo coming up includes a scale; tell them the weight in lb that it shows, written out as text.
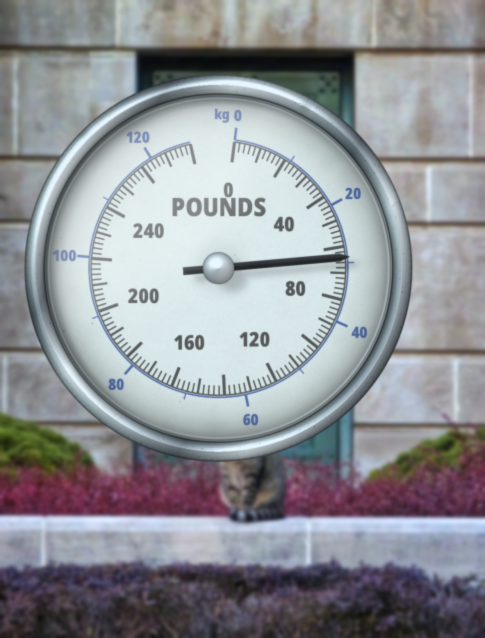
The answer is 64 lb
